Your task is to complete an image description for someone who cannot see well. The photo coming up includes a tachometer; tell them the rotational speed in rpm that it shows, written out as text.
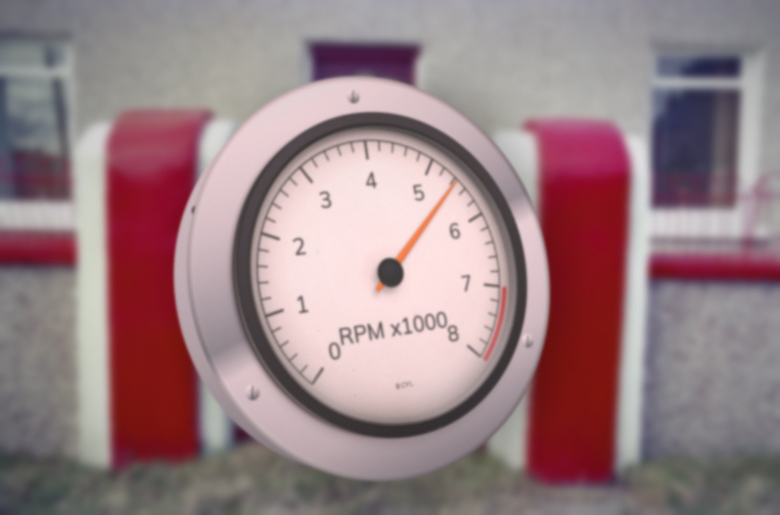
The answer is 5400 rpm
